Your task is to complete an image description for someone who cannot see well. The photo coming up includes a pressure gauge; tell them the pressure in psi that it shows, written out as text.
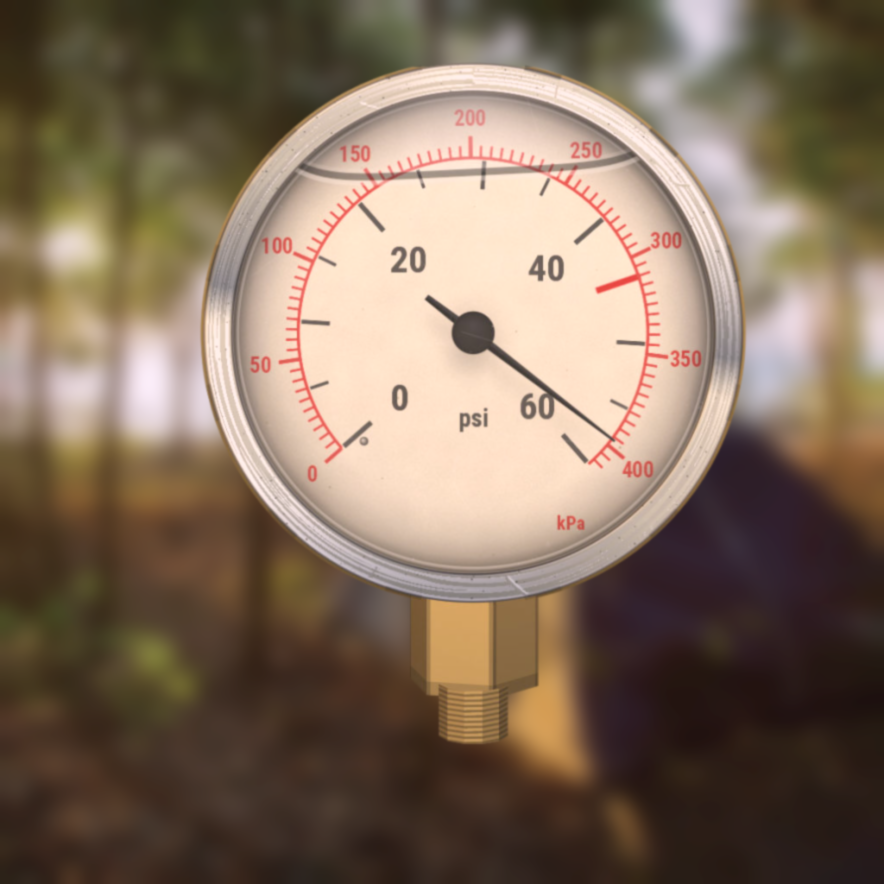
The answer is 57.5 psi
